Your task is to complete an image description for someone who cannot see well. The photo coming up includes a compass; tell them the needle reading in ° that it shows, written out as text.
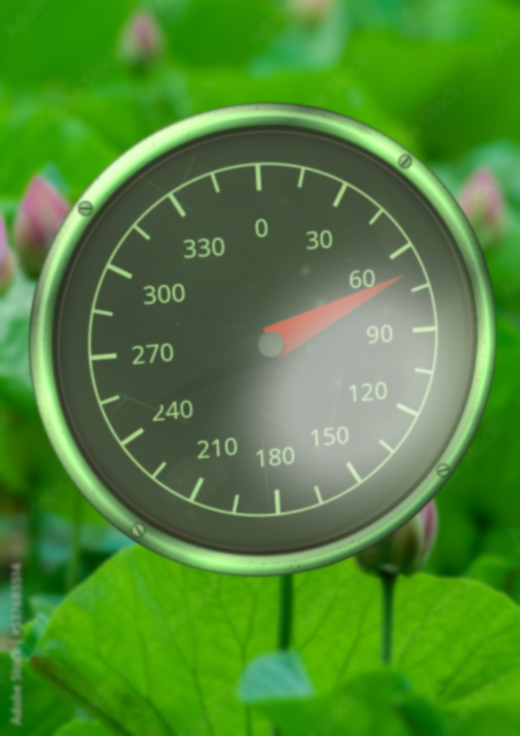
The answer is 67.5 °
